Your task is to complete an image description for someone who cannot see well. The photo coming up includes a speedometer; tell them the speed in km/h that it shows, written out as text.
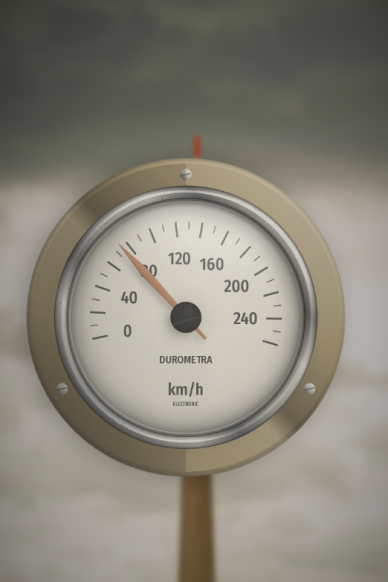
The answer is 75 km/h
